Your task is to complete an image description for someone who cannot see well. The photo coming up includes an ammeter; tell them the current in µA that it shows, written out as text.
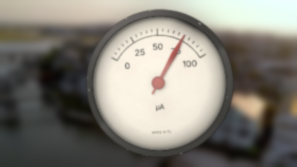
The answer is 75 µA
